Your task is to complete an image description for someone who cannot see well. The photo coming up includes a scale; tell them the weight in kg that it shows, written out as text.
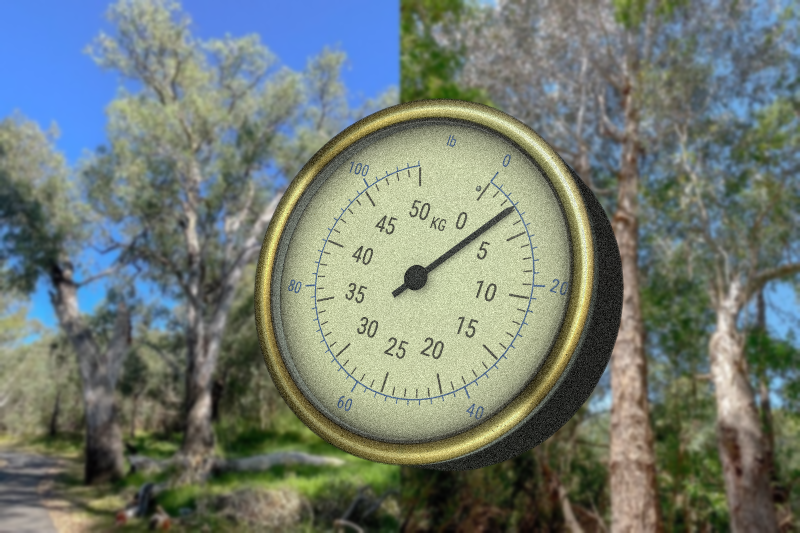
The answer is 3 kg
